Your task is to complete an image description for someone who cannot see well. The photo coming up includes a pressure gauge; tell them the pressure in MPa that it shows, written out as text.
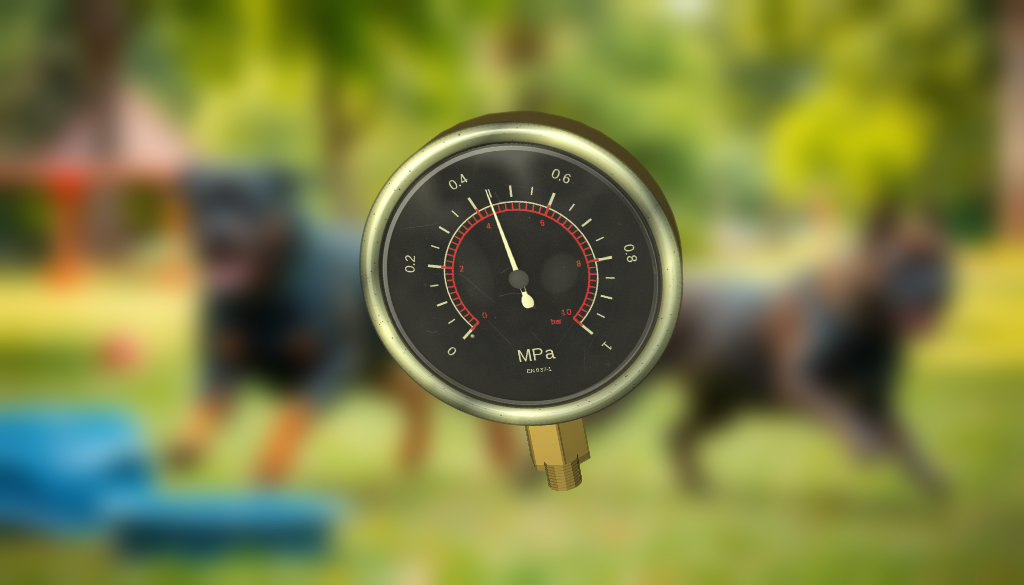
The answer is 0.45 MPa
